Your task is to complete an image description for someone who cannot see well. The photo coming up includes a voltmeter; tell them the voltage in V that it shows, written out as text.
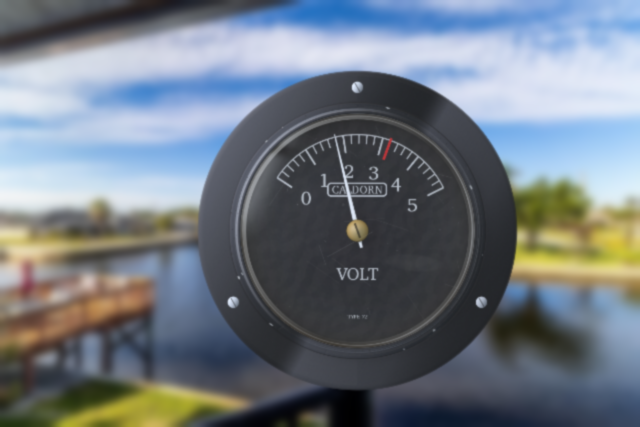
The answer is 1.8 V
